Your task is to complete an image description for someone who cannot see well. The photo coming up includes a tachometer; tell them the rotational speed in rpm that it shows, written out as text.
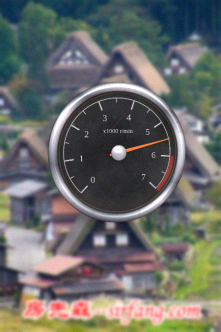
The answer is 5500 rpm
